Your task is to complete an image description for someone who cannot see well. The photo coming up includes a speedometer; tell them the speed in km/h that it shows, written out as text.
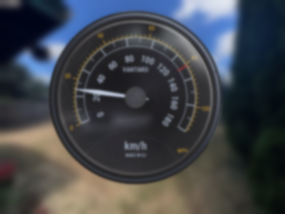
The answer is 25 km/h
